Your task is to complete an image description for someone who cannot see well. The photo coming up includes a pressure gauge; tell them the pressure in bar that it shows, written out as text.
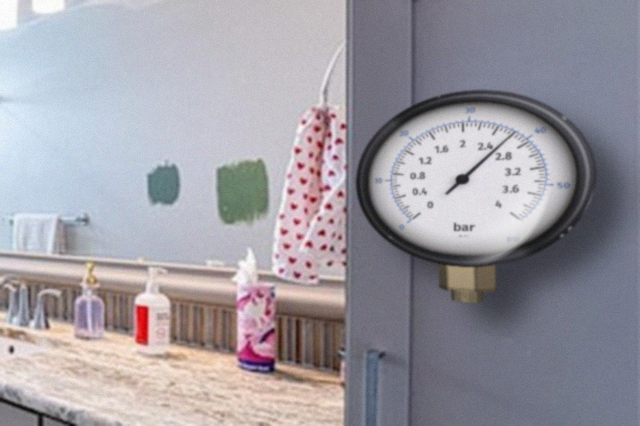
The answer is 2.6 bar
